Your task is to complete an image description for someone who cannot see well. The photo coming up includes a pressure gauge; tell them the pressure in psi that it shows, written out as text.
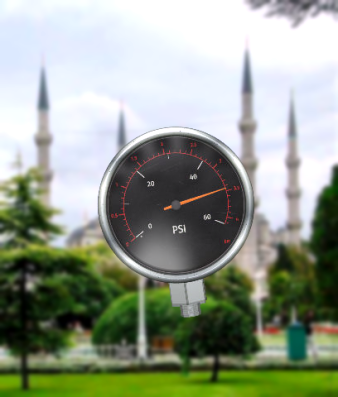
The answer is 50 psi
